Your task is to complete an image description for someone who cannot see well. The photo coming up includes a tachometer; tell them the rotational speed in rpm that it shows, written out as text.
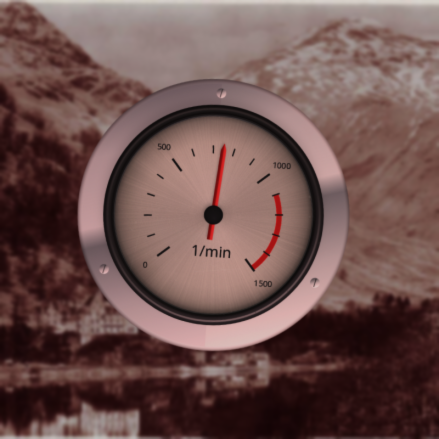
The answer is 750 rpm
